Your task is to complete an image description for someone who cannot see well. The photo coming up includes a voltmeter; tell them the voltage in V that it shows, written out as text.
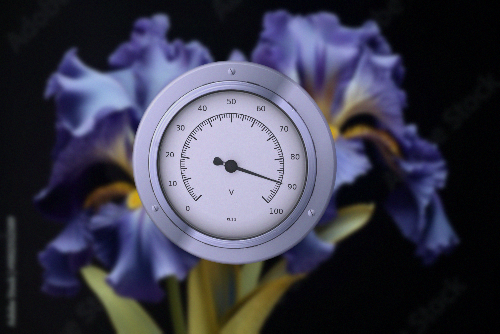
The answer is 90 V
